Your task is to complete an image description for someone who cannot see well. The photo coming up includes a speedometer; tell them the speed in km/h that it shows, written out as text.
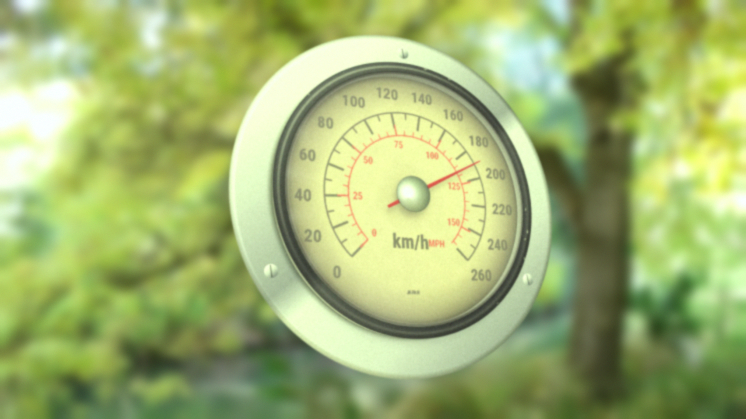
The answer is 190 km/h
